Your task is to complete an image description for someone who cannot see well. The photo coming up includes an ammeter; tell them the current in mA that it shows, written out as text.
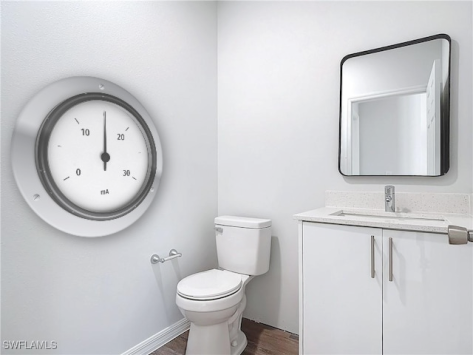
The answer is 15 mA
